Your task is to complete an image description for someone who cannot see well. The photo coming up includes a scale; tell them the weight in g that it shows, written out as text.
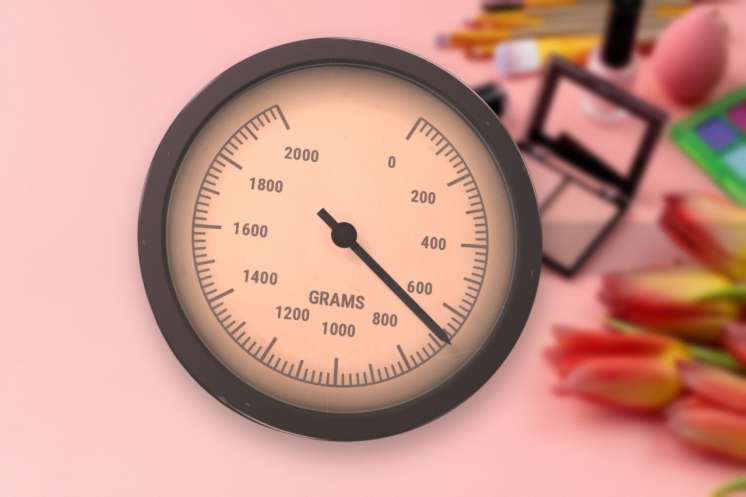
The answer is 680 g
